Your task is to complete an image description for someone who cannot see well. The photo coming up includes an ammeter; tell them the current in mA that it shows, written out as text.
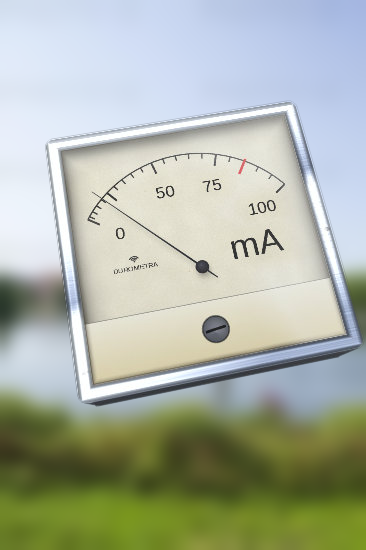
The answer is 20 mA
